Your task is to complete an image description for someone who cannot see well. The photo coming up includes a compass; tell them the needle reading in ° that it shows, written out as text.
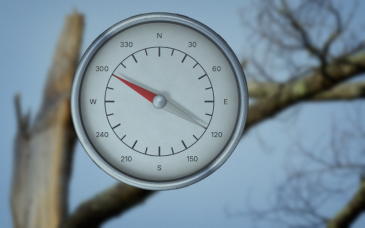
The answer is 300 °
